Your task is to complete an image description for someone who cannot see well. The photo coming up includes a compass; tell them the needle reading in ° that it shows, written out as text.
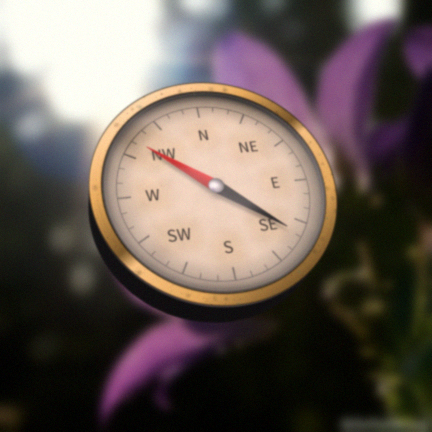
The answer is 310 °
